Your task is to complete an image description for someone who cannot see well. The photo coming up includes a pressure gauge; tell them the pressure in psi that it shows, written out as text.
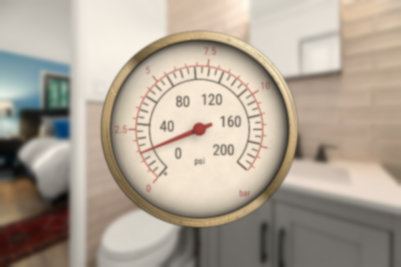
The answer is 20 psi
